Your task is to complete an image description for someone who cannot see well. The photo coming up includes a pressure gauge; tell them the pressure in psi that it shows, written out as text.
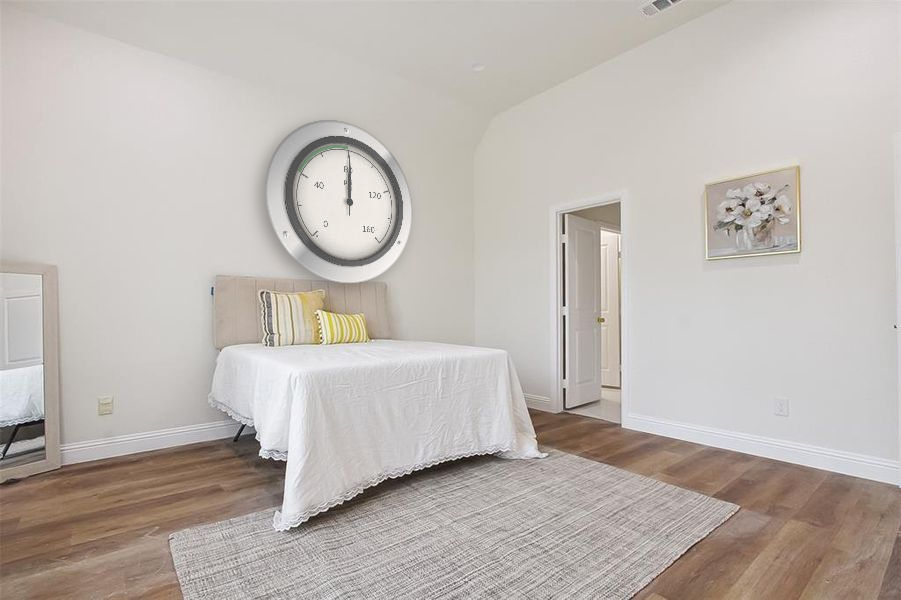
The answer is 80 psi
